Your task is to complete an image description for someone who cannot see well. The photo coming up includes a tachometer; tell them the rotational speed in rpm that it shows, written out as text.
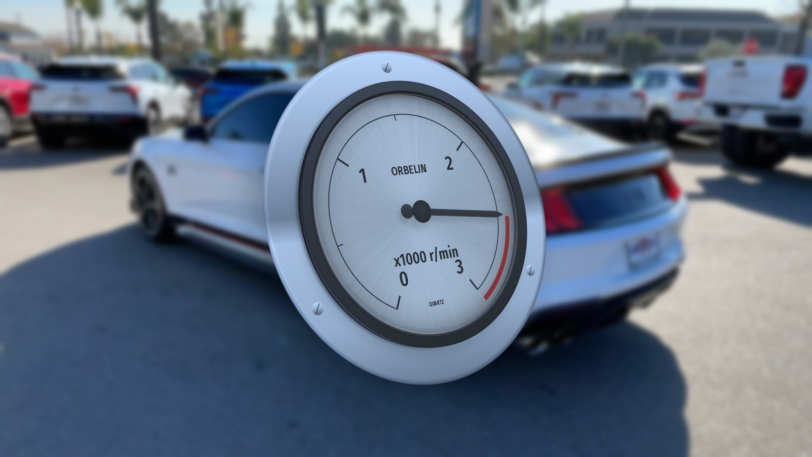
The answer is 2500 rpm
